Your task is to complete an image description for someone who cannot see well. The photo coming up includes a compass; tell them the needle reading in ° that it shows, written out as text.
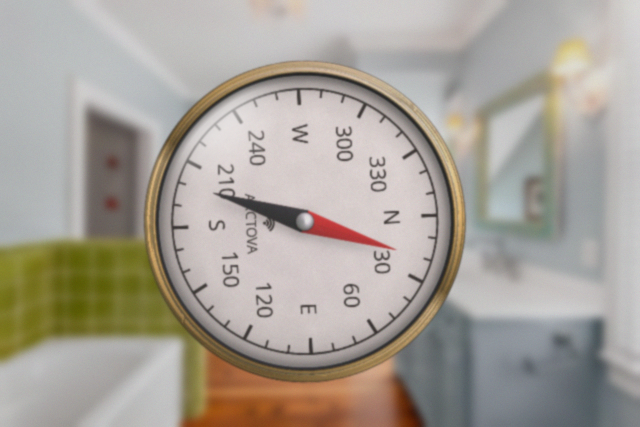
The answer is 20 °
